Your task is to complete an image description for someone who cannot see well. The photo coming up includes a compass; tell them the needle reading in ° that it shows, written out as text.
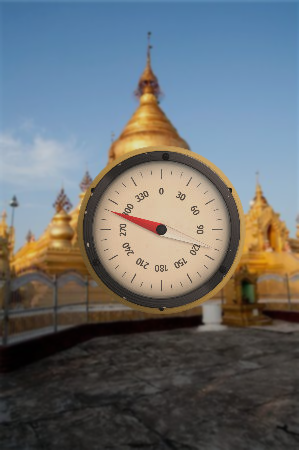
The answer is 290 °
